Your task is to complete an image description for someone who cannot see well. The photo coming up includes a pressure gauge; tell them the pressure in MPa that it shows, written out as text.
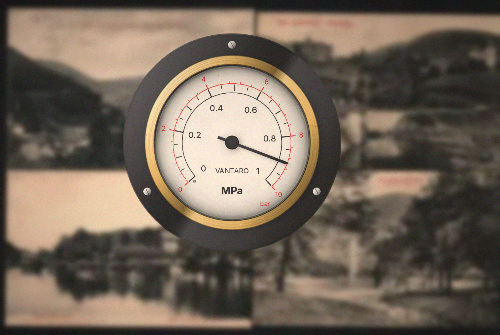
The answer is 0.9 MPa
